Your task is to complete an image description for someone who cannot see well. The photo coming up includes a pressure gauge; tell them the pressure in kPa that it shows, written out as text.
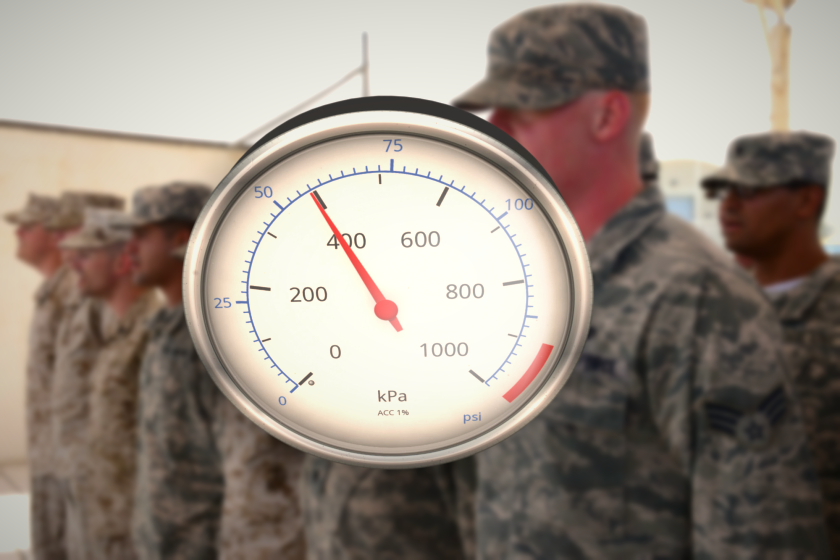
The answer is 400 kPa
